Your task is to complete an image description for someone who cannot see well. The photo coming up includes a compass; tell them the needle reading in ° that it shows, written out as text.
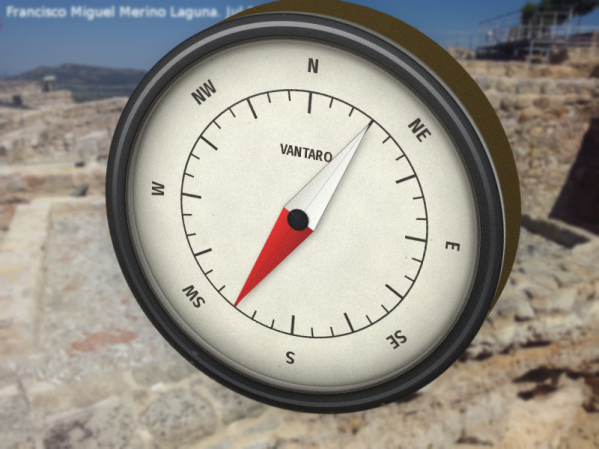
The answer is 210 °
